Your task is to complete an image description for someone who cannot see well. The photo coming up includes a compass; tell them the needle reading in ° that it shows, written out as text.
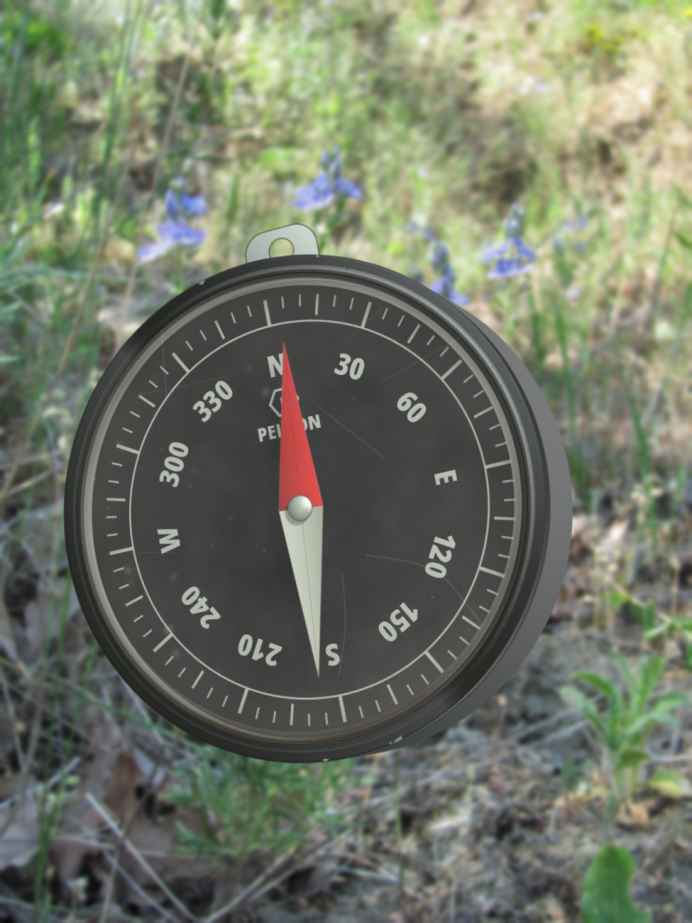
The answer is 5 °
